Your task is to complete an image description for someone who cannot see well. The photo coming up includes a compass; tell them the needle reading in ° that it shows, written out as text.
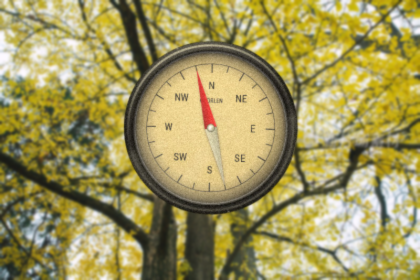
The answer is 345 °
